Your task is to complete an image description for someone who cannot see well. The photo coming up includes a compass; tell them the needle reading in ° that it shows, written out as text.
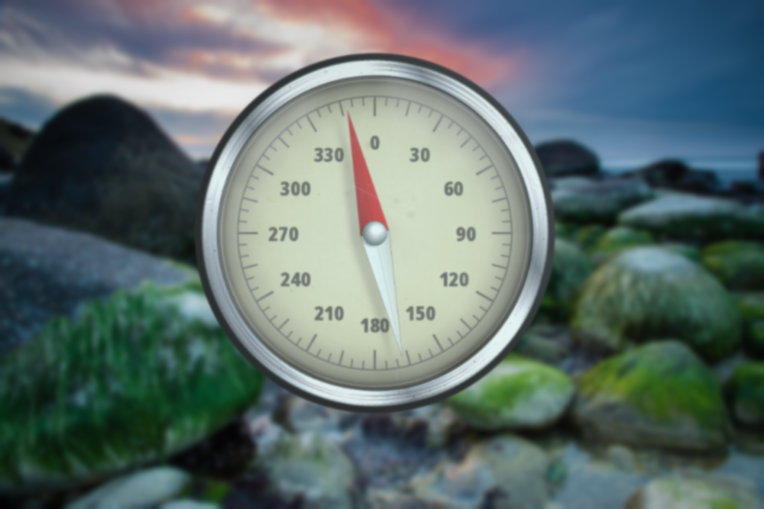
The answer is 347.5 °
